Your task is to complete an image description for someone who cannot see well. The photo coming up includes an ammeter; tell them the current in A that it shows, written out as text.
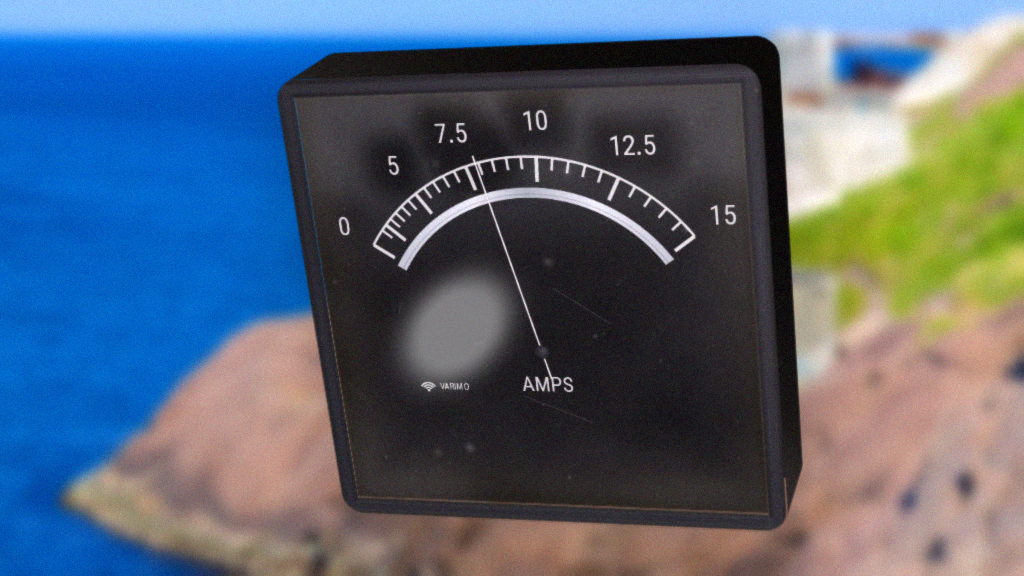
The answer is 8 A
